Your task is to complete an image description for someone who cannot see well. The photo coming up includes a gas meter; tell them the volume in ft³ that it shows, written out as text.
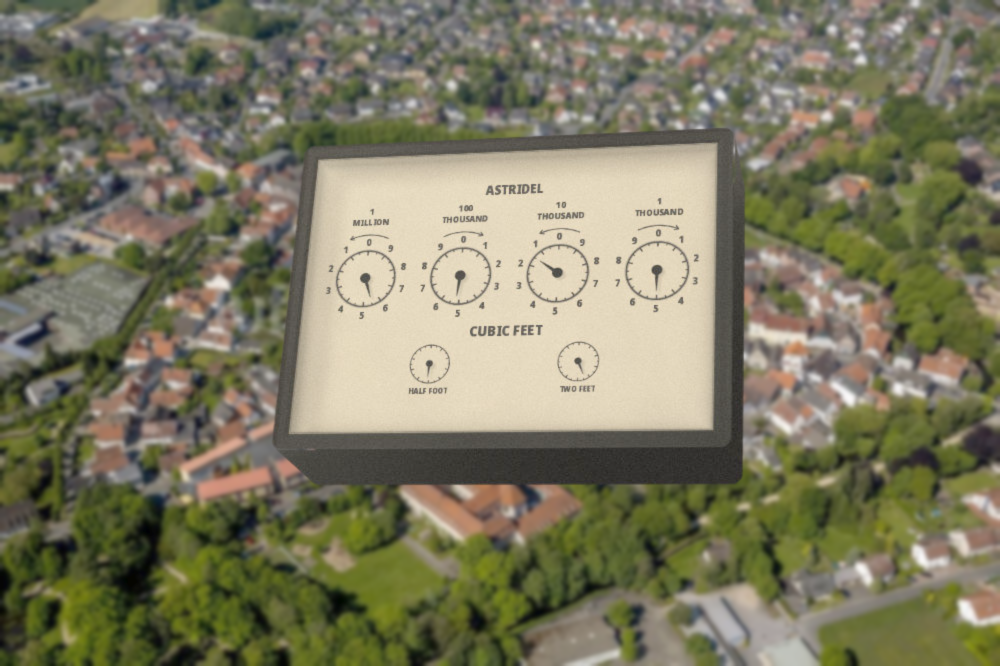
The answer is 551500 ft³
